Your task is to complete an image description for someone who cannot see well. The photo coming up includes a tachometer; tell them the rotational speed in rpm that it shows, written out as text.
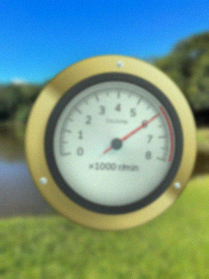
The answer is 6000 rpm
